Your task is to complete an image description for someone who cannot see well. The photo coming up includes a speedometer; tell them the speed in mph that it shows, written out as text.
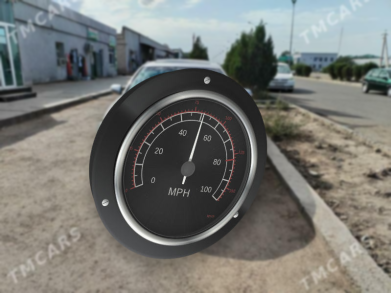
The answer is 50 mph
